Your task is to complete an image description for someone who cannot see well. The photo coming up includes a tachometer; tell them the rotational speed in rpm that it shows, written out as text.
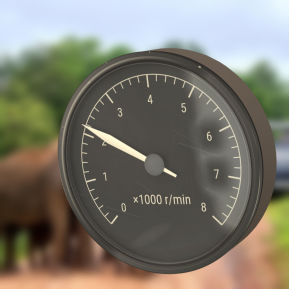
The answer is 2200 rpm
